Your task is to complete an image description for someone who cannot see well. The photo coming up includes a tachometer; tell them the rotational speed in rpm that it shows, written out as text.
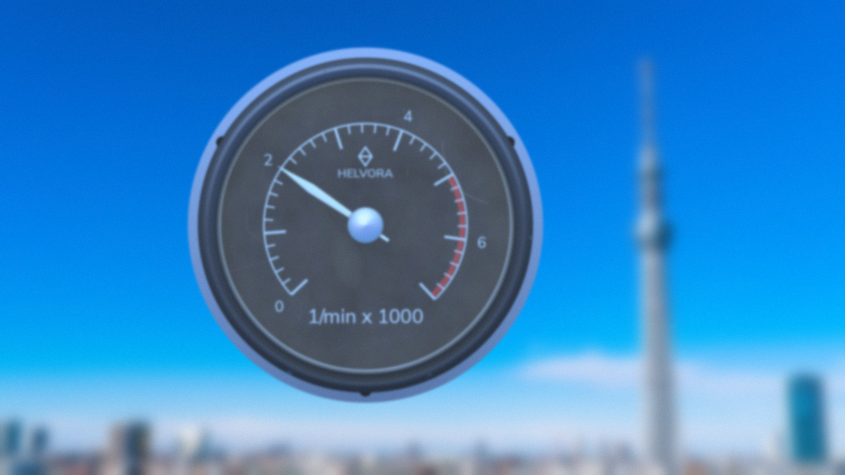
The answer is 2000 rpm
